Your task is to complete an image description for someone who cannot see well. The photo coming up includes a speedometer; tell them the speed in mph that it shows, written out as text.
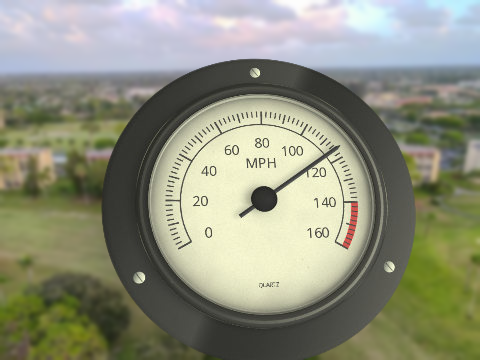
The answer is 116 mph
